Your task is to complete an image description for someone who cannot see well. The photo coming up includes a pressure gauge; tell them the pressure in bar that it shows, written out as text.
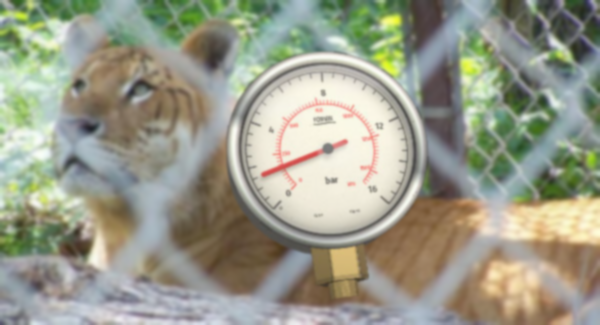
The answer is 1.5 bar
